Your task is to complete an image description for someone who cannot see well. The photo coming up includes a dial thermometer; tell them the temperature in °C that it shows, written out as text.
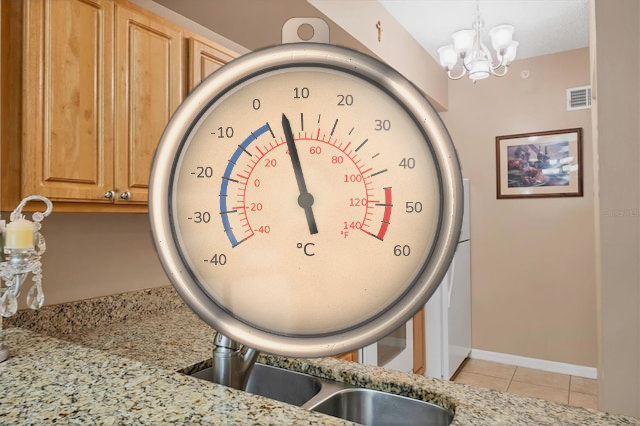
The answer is 5 °C
